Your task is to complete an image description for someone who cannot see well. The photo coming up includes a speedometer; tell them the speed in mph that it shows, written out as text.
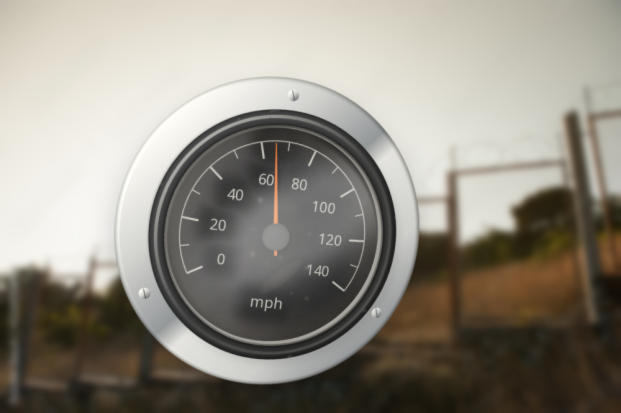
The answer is 65 mph
